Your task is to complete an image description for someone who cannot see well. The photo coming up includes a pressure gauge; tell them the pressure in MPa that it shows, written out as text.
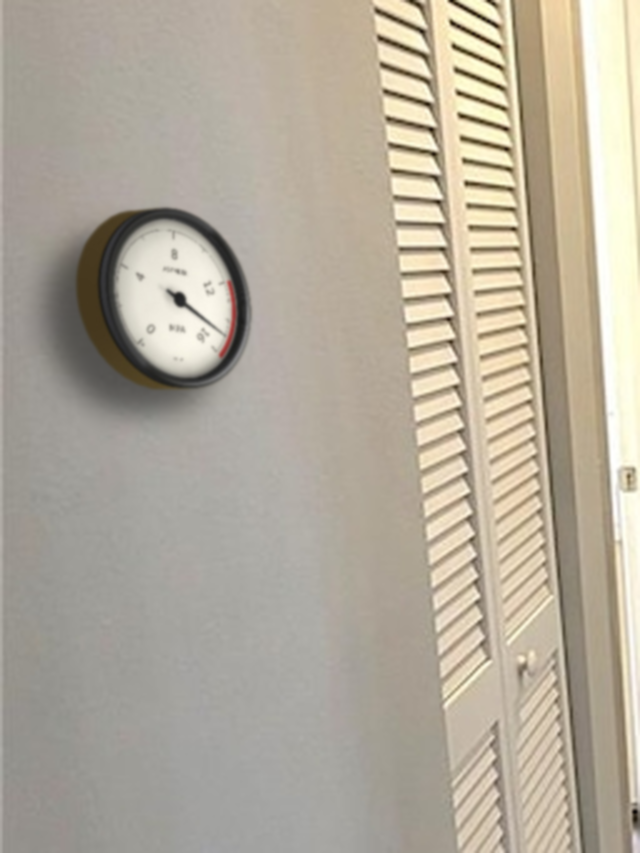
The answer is 15 MPa
